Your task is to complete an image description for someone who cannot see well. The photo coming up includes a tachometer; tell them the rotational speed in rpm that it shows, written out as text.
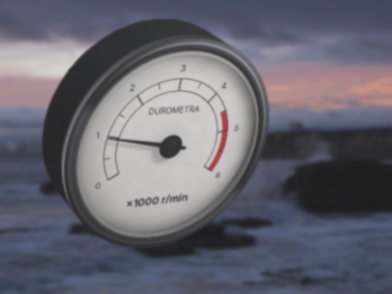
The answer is 1000 rpm
